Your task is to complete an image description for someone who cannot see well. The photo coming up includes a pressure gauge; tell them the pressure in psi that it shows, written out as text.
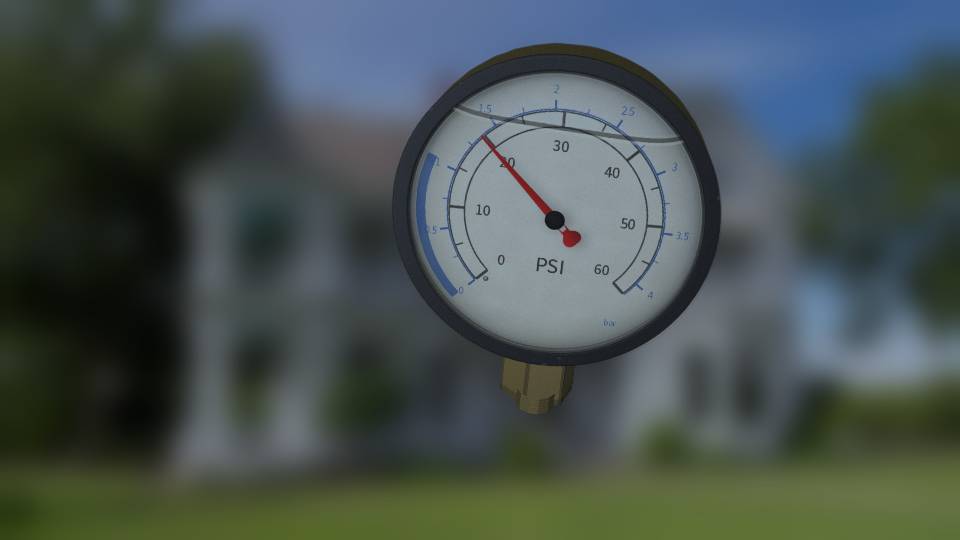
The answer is 20 psi
